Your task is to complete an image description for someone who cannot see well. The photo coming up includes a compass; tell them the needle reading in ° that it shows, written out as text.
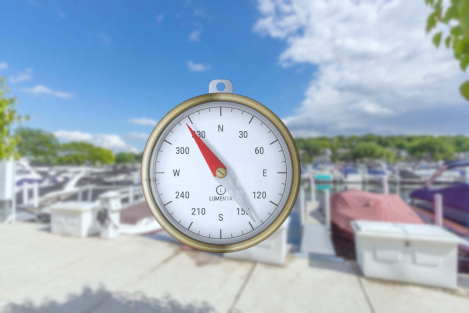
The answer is 325 °
